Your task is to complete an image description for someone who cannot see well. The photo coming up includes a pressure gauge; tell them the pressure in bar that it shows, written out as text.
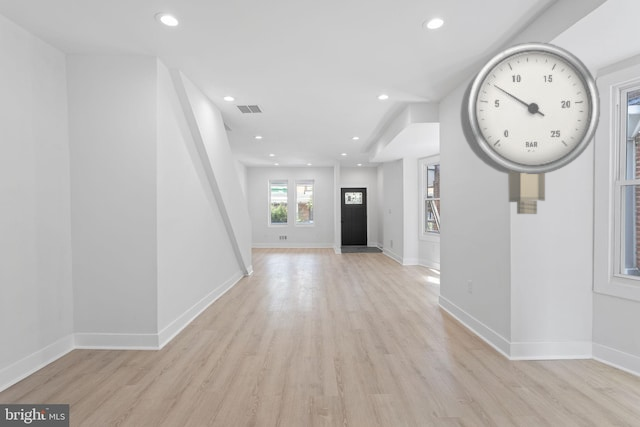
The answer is 7 bar
